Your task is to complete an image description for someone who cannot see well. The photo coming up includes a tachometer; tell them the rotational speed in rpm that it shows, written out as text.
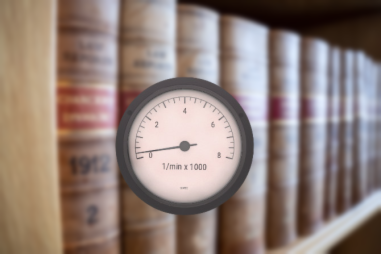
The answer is 250 rpm
